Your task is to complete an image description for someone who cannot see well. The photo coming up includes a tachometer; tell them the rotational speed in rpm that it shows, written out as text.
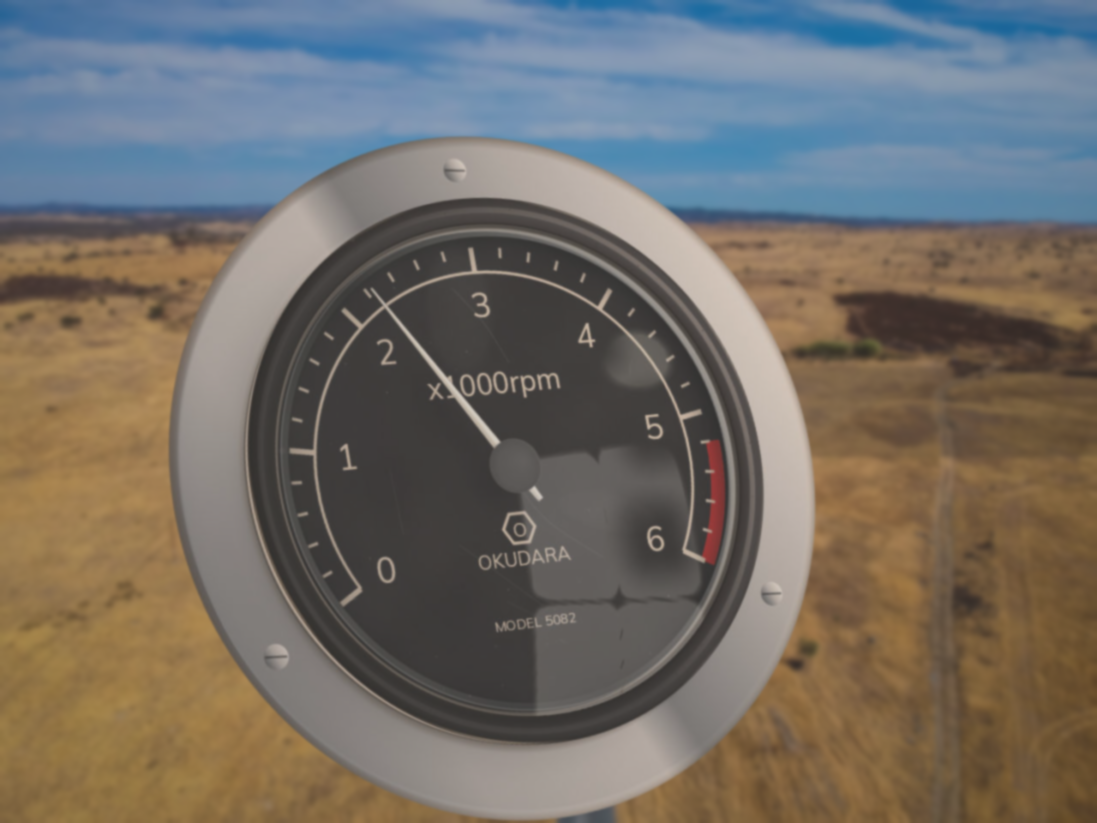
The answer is 2200 rpm
